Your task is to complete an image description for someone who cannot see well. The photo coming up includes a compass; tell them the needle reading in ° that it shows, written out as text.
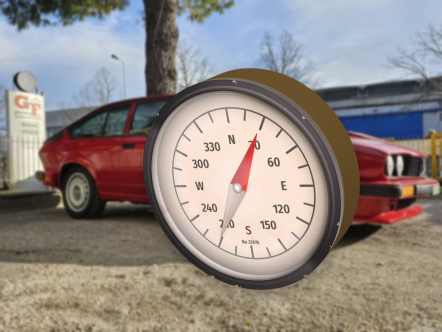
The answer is 30 °
